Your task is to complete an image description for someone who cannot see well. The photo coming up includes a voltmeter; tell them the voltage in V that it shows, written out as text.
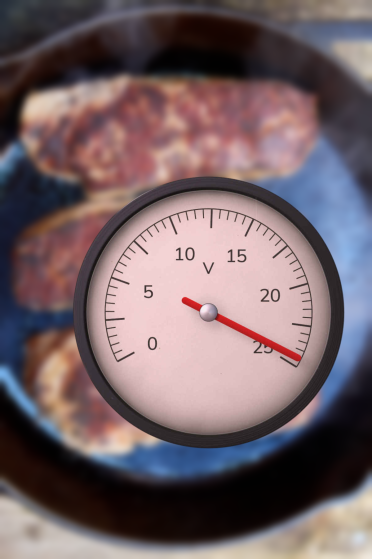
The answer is 24.5 V
